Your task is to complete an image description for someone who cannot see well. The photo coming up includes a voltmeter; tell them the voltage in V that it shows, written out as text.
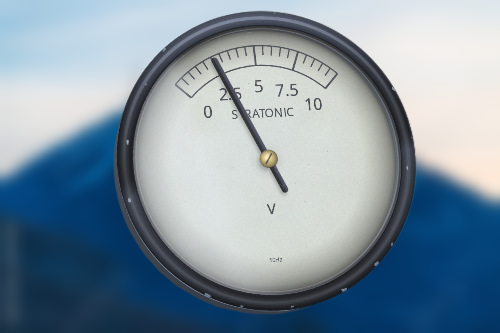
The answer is 2.5 V
